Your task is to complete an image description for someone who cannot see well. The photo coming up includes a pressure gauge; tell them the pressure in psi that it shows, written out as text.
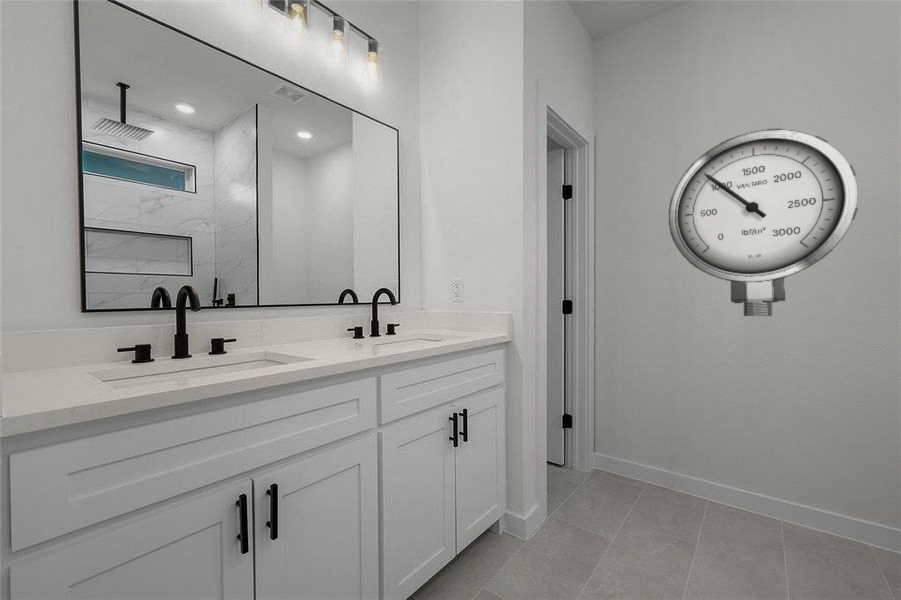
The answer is 1000 psi
